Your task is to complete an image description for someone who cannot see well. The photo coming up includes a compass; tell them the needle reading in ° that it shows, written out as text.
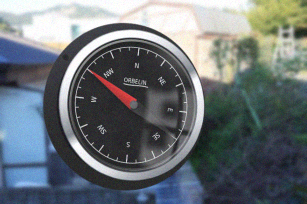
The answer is 300 °
